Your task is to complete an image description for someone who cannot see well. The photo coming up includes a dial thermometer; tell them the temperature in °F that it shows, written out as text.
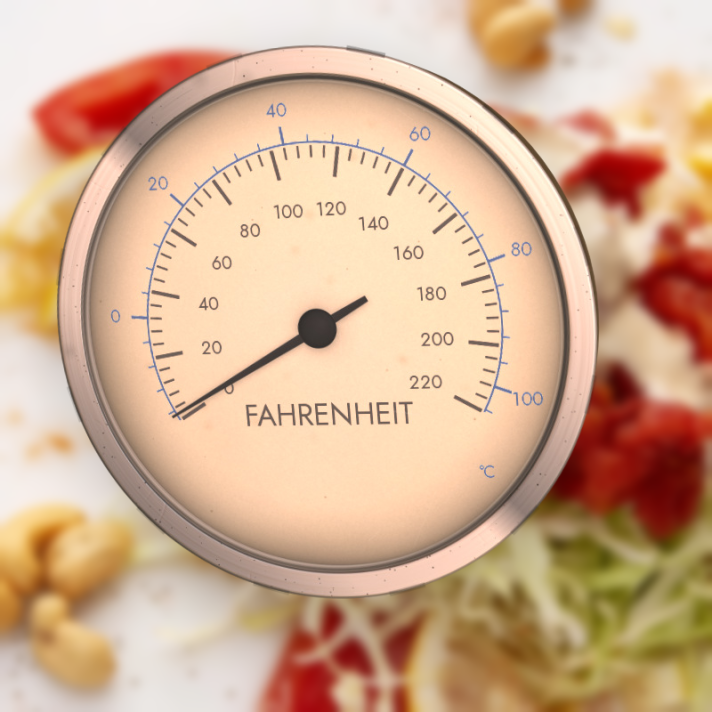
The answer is 2 °F
